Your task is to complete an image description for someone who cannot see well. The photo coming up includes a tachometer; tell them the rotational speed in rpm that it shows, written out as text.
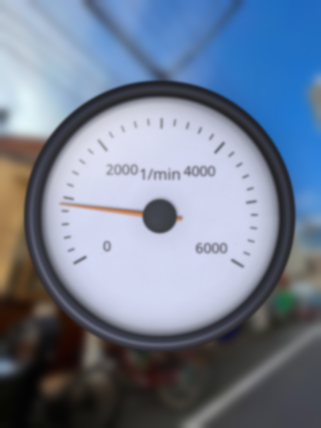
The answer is 900 rpm
